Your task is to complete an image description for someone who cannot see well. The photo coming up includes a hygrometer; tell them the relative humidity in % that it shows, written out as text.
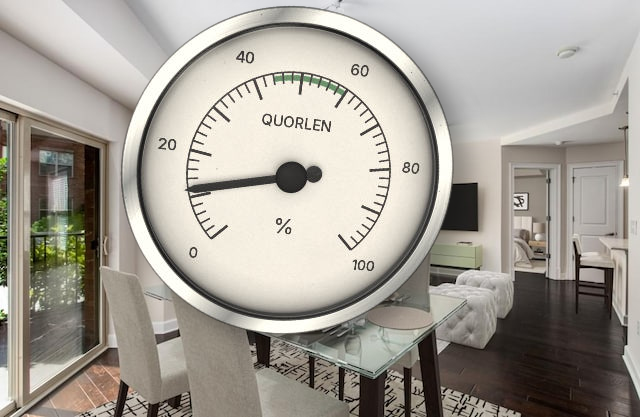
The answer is 12 %
